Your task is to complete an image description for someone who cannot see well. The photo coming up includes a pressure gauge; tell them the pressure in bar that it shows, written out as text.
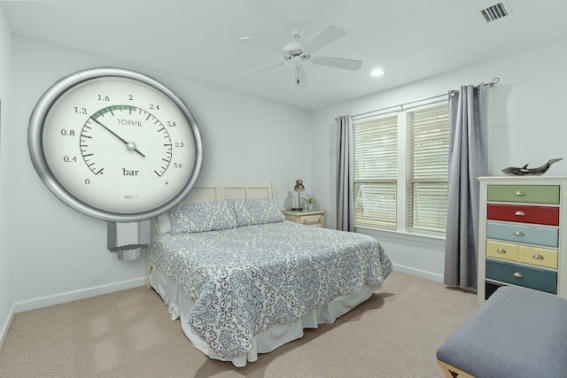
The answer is 1.2 bar
